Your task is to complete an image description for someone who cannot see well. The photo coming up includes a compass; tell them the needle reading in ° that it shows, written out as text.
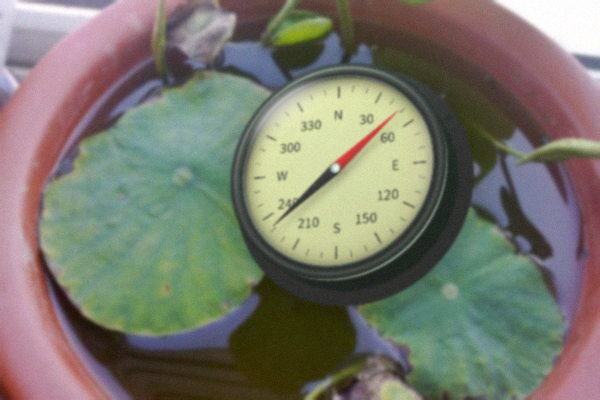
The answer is 50 °
